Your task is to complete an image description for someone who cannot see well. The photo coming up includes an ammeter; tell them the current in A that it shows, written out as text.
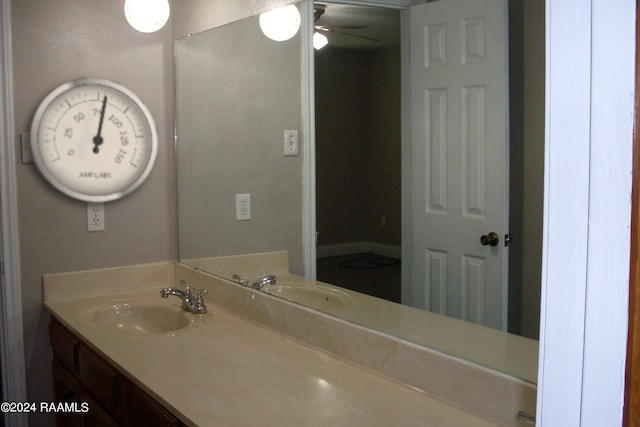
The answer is 80 A
